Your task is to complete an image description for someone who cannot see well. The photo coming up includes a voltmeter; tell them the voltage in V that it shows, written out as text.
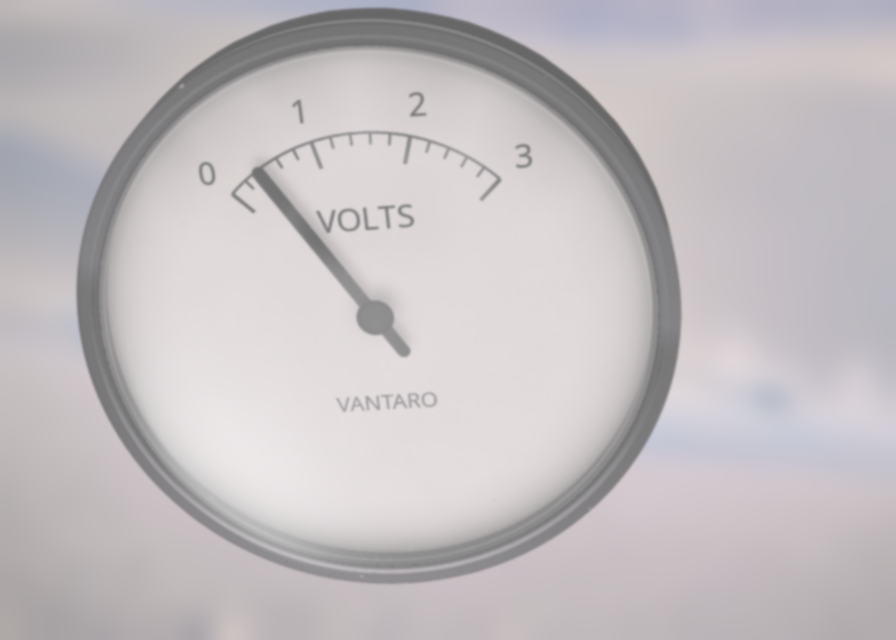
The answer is 0.4 V
